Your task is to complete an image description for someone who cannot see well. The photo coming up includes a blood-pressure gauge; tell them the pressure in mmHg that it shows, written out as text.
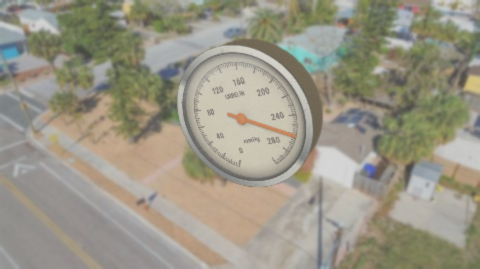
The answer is 260 mmHg
